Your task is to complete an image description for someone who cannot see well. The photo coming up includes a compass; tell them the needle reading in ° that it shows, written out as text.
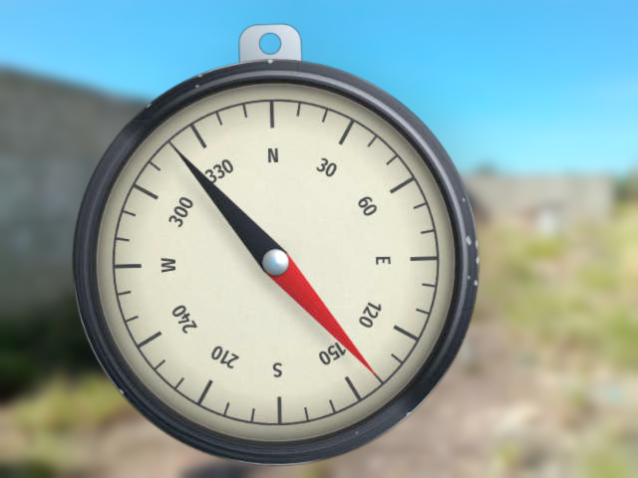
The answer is 140 °
